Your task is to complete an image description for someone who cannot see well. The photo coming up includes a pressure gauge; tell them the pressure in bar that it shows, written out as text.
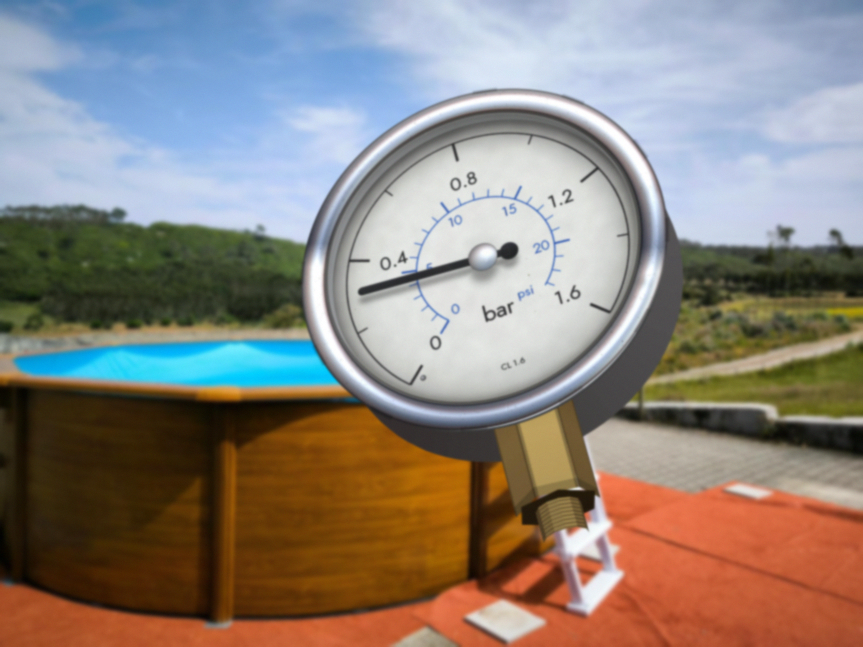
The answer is 0.3 bar
